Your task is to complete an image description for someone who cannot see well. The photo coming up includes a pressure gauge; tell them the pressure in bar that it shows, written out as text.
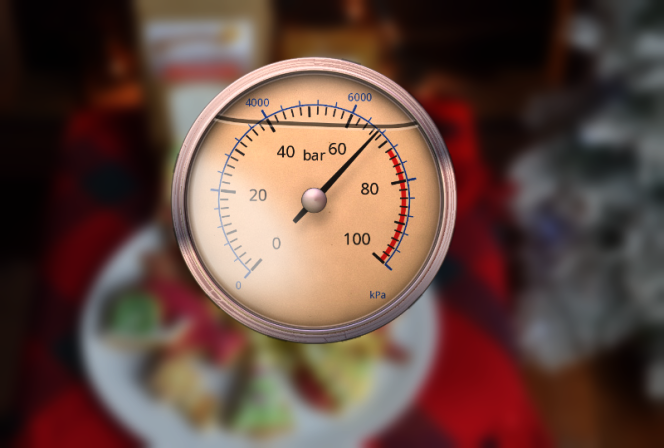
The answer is 67 bar
